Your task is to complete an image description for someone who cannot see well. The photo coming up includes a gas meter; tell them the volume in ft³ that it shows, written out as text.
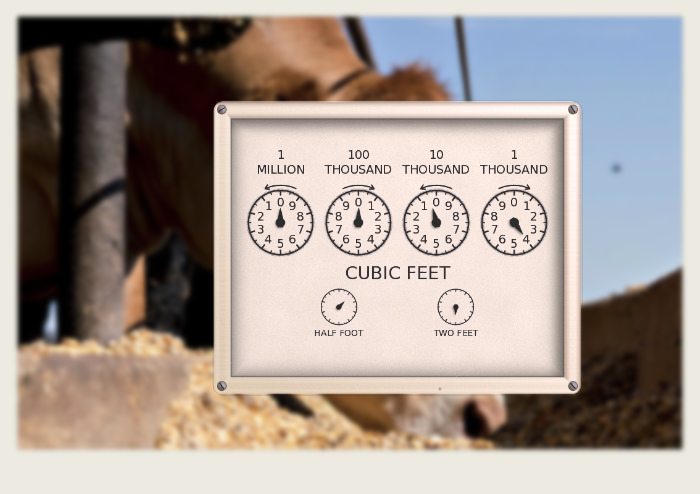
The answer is 400 ft³
